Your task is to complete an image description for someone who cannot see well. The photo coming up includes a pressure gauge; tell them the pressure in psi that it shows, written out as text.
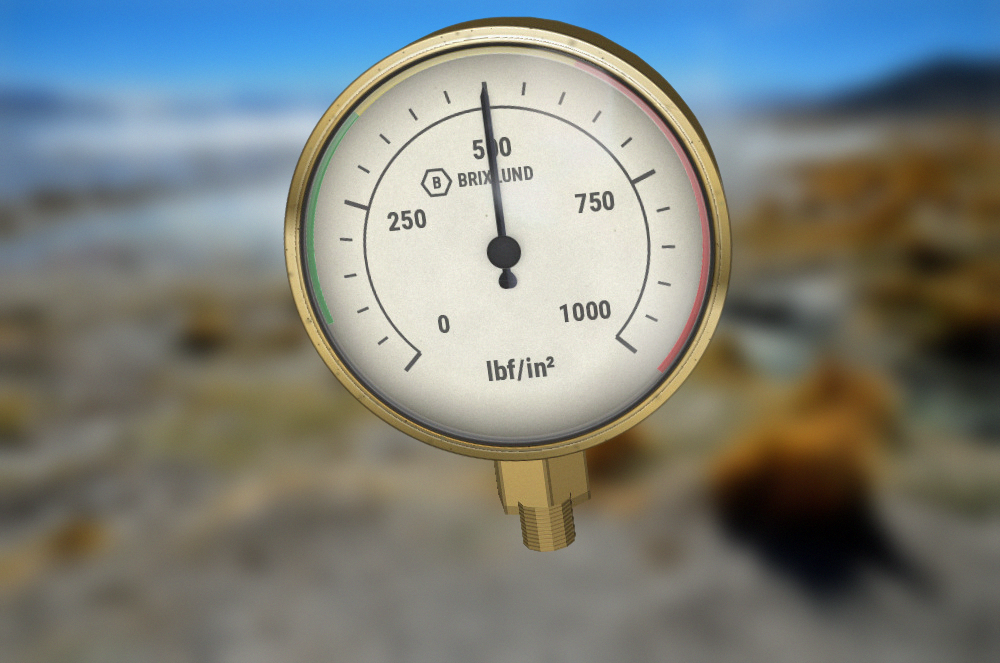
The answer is 500 psi
